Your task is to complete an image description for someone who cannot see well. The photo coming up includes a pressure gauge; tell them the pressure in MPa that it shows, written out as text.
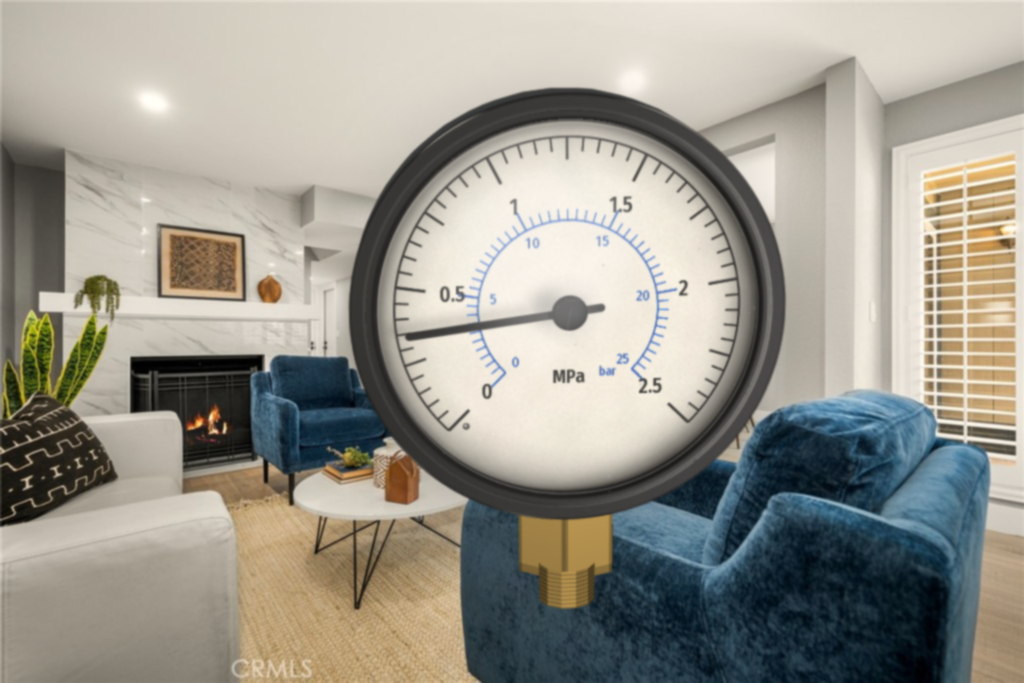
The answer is 0.35 MPa
